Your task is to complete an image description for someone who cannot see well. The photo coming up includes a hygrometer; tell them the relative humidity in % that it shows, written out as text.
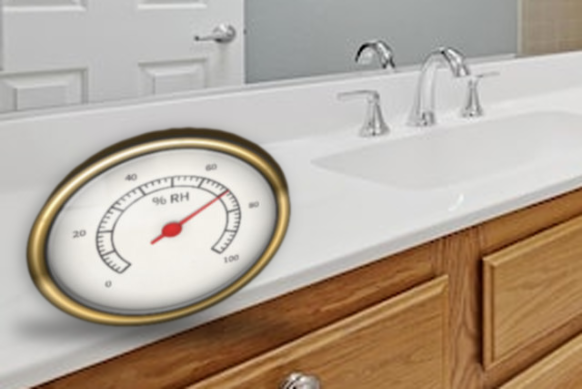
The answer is 70 %
